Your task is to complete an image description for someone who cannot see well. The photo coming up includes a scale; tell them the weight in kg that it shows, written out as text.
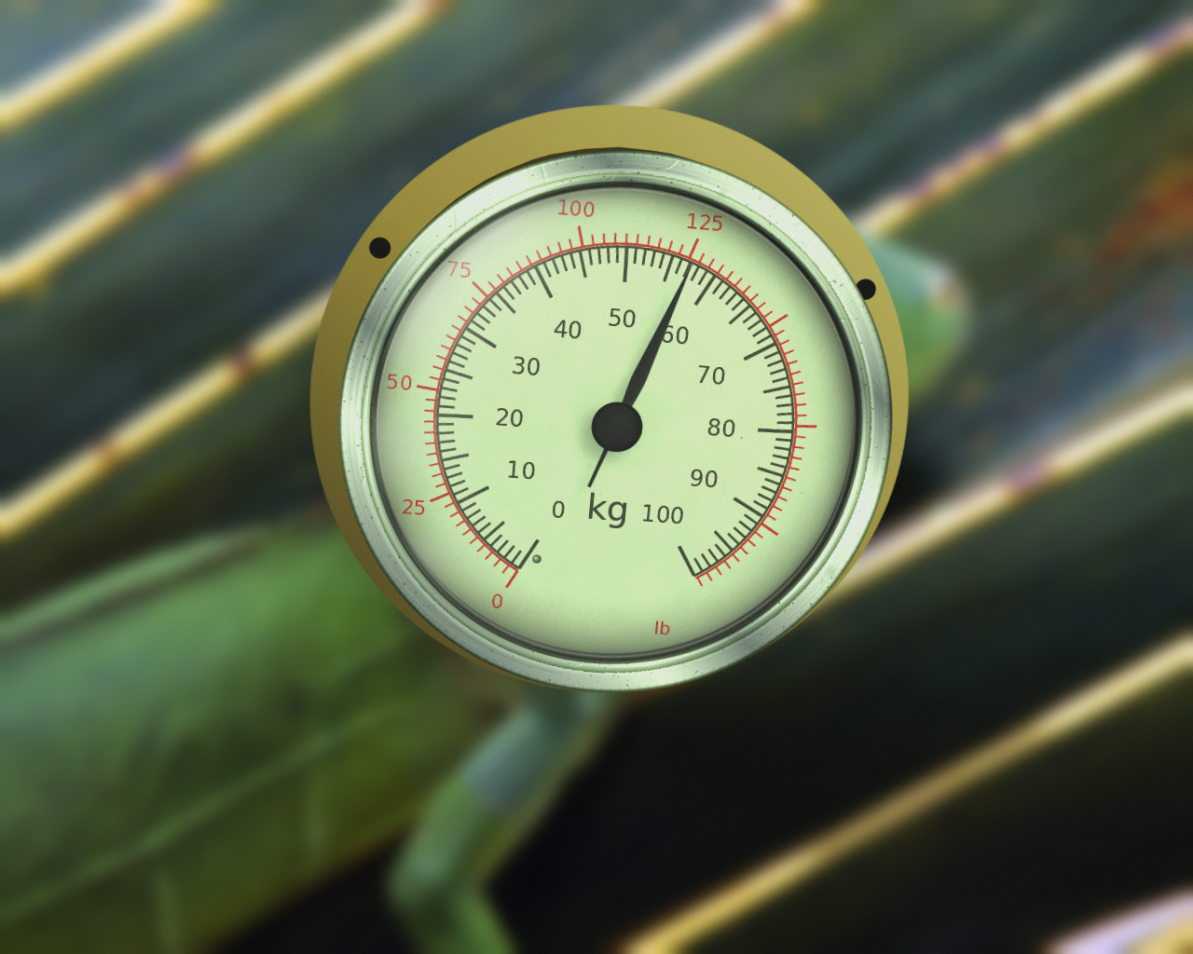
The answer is 57 kg
